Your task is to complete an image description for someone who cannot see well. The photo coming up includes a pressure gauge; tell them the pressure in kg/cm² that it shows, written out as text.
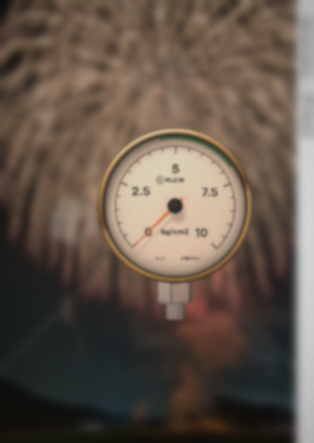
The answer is 0 kg/cm²
